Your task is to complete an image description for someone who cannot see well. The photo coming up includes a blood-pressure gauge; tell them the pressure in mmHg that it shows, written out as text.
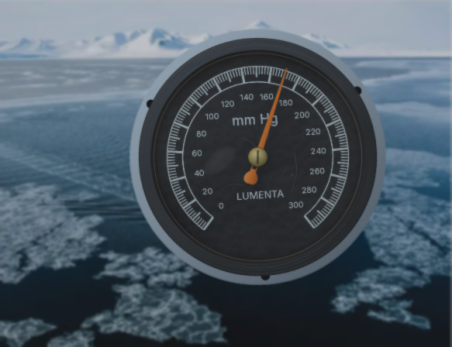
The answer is 170 mmHg
